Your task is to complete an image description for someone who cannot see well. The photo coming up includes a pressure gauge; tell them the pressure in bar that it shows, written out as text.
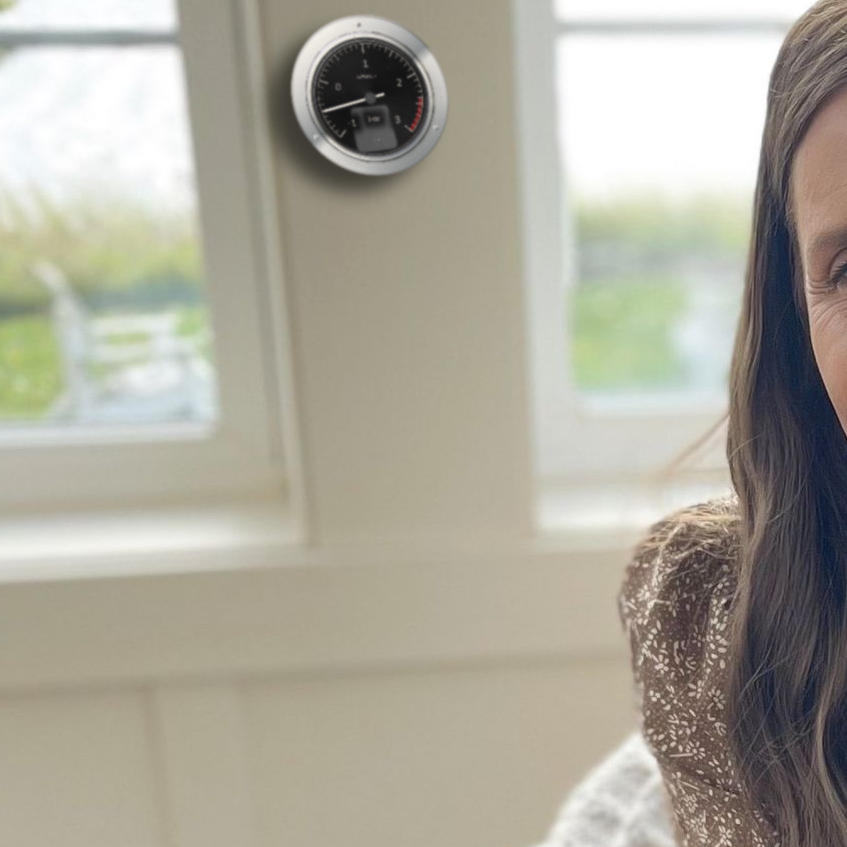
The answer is -0.5 bar
